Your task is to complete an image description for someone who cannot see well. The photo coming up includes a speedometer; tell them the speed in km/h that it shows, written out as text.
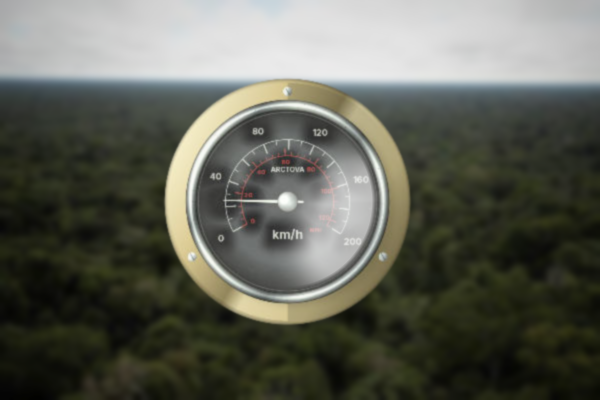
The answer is 25 km/h
